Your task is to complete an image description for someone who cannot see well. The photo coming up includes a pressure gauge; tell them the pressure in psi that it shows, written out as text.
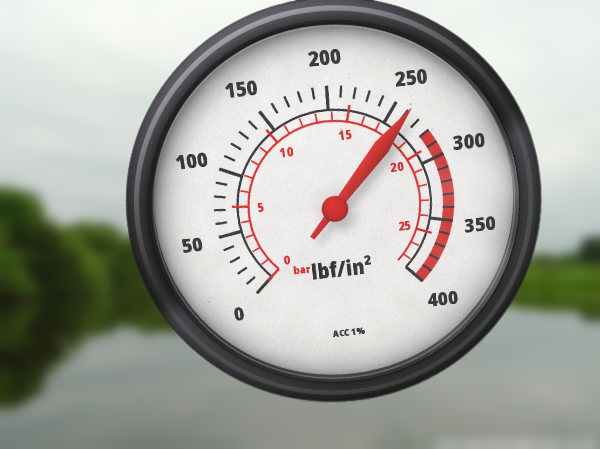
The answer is 260 psi
